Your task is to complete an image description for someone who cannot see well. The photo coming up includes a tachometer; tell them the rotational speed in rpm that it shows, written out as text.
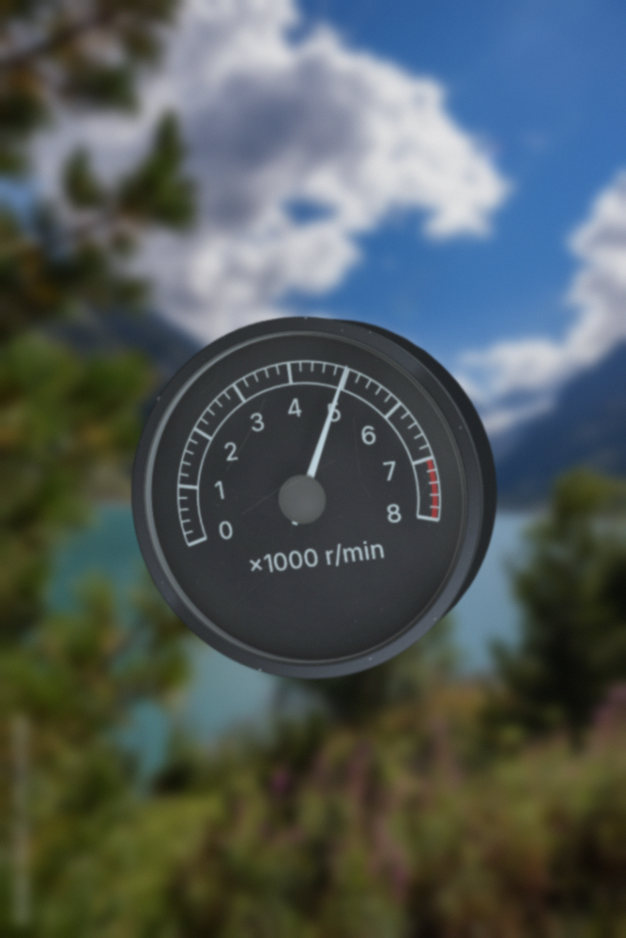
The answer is 5000 rpm
